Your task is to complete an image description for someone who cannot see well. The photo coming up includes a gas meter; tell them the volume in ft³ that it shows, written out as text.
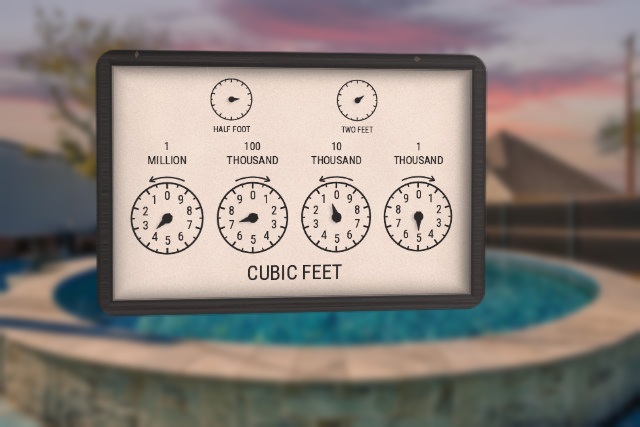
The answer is 370500 ft³
